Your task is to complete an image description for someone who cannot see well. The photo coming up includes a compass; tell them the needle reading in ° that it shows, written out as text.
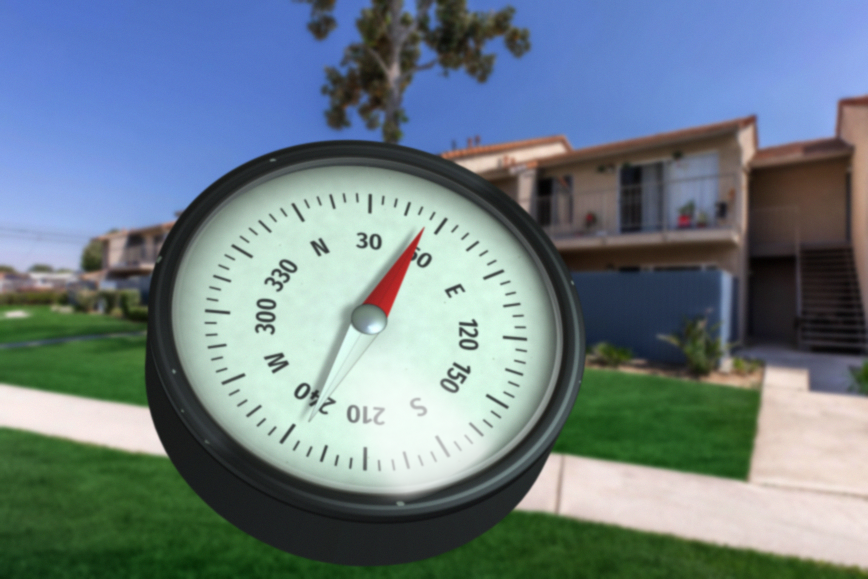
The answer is 55 °
